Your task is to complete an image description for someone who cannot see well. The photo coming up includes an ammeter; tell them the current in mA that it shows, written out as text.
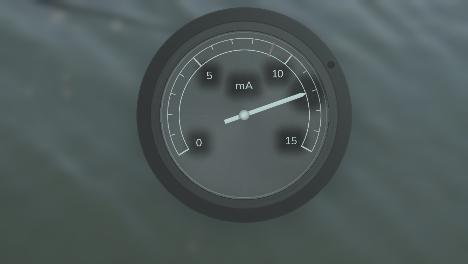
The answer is 12 mA
